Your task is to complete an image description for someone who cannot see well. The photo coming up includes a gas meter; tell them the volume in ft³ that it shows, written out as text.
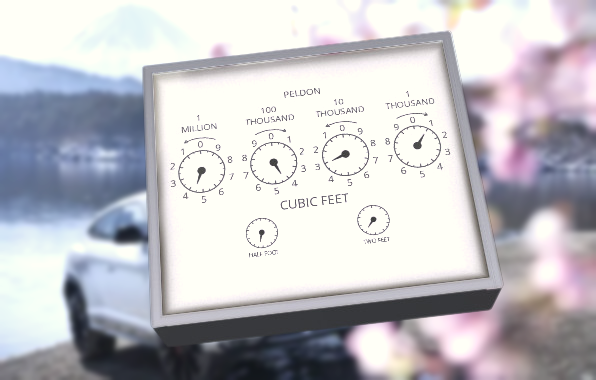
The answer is 443100 ft³
